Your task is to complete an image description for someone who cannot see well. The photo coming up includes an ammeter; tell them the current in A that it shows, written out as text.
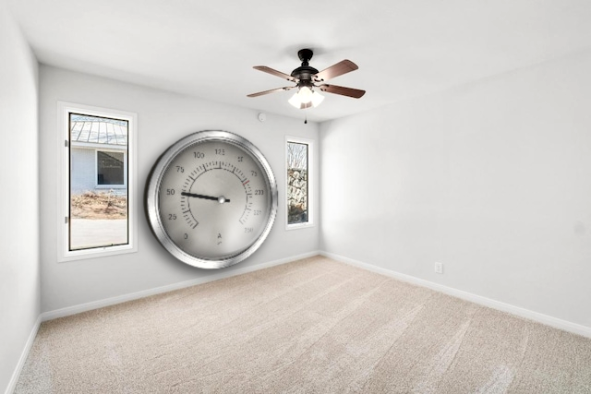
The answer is 50 A
